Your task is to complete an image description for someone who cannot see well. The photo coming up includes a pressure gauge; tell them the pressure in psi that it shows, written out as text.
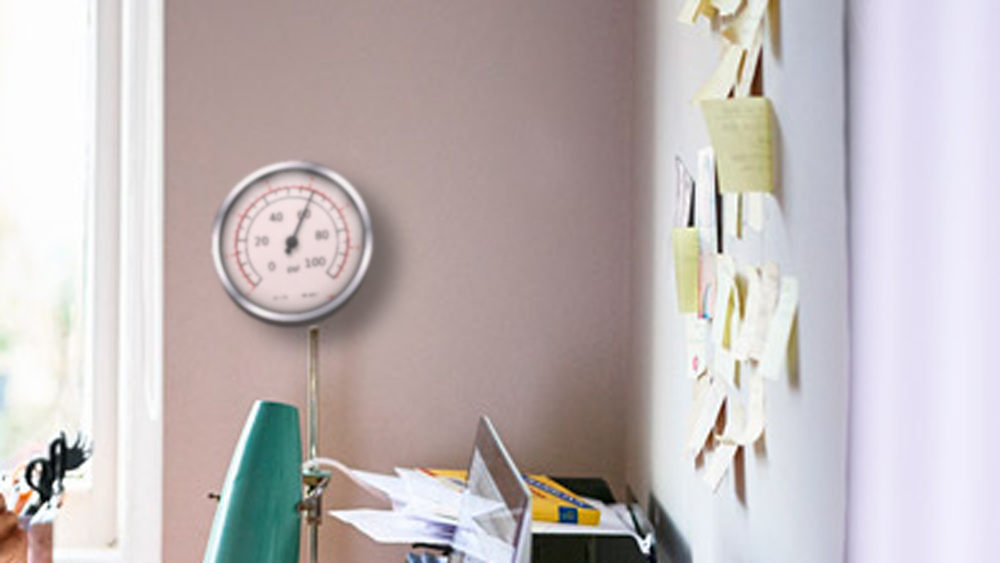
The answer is 60 psi
